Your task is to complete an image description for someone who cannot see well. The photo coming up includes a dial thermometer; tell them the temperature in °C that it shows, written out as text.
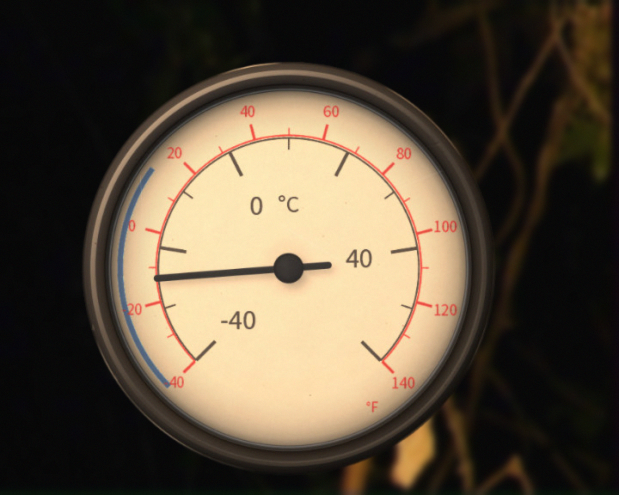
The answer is -25 °C
